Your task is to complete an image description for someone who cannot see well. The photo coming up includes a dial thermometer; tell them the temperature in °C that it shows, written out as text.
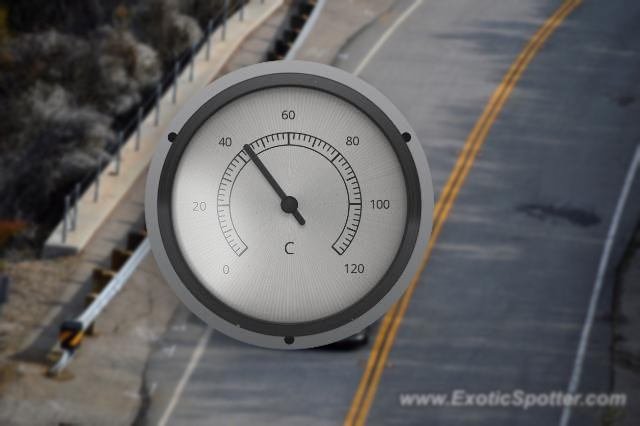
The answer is 44 °C
